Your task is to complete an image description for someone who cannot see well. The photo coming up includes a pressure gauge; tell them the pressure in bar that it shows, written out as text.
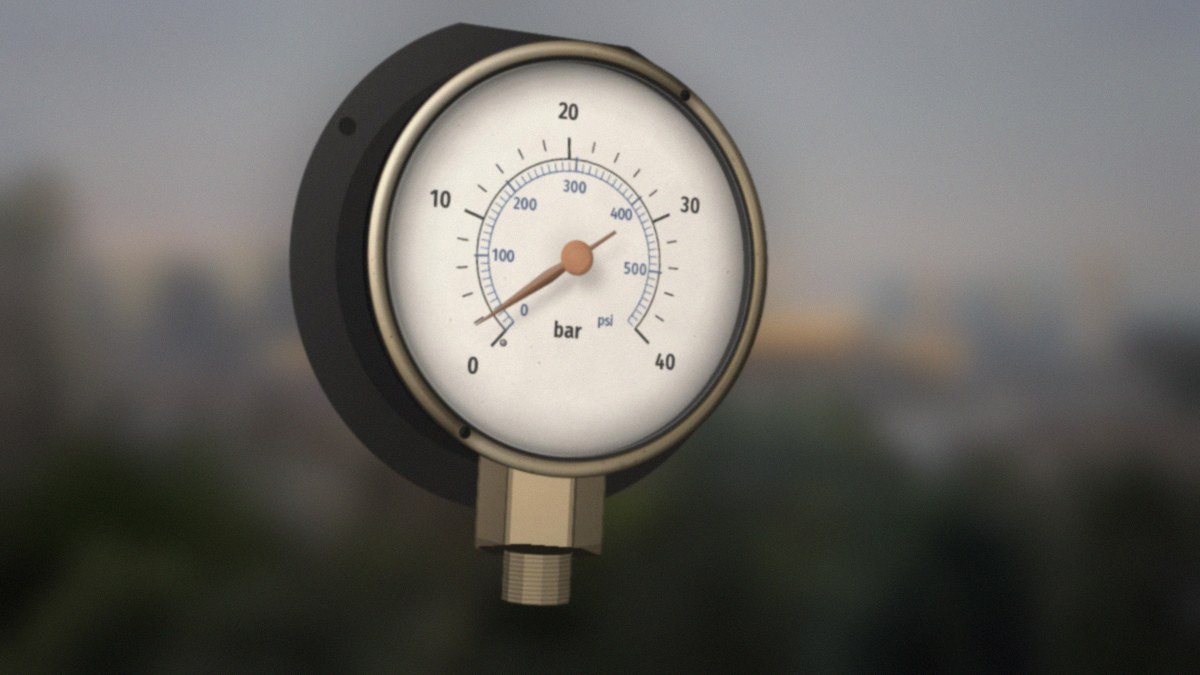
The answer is 2 bar
